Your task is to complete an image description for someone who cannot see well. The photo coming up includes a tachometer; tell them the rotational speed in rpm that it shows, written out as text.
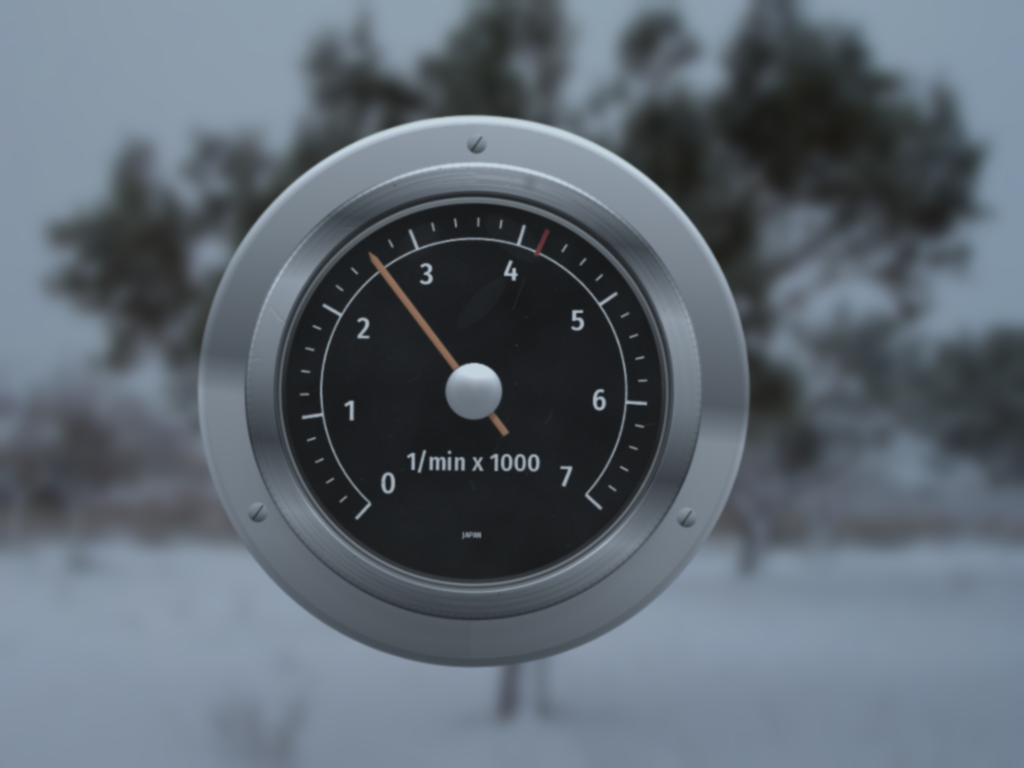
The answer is 2600 rpm
